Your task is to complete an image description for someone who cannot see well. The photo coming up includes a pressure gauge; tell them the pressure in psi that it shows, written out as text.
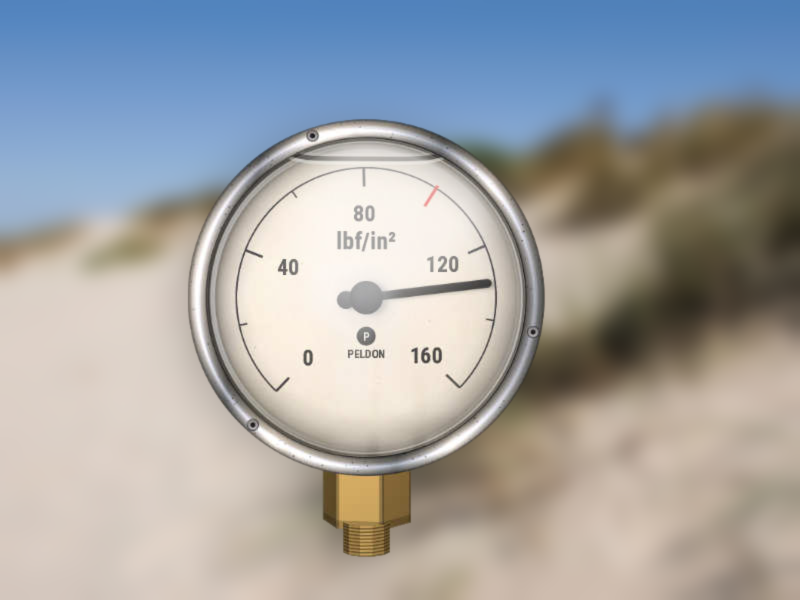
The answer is 130 psi
